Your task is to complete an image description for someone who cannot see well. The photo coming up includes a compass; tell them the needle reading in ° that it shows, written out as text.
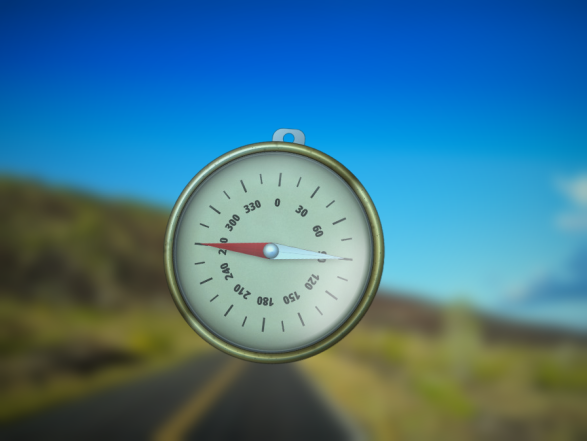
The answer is 270 °
